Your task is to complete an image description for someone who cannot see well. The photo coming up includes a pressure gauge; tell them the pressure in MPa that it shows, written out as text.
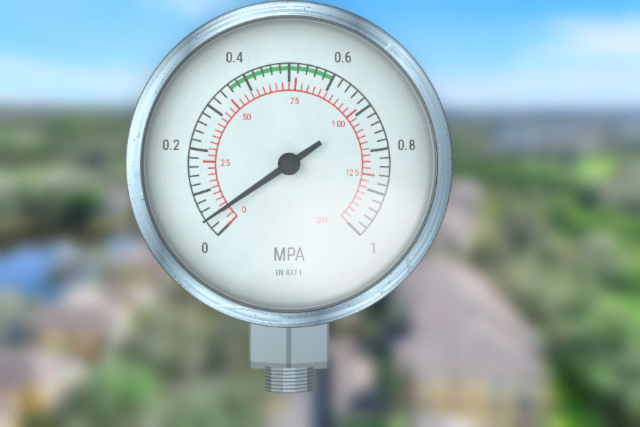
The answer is 0.04 MPa
